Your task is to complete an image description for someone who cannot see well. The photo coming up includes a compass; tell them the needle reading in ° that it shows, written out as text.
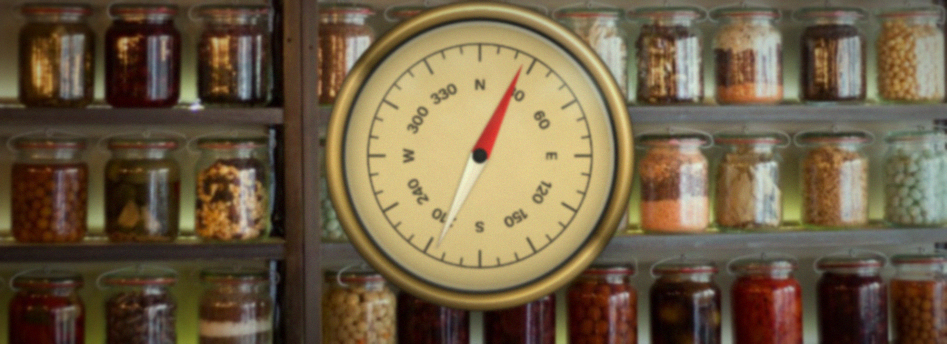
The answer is 25 °
